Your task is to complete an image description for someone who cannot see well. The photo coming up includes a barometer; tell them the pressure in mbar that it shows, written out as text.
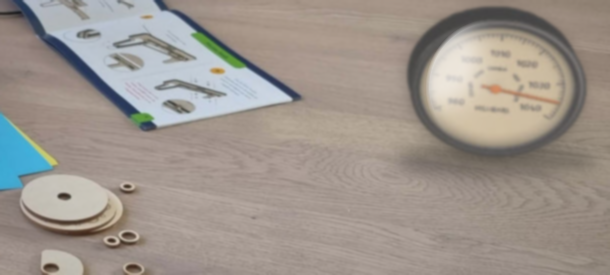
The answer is 1035 mbar
